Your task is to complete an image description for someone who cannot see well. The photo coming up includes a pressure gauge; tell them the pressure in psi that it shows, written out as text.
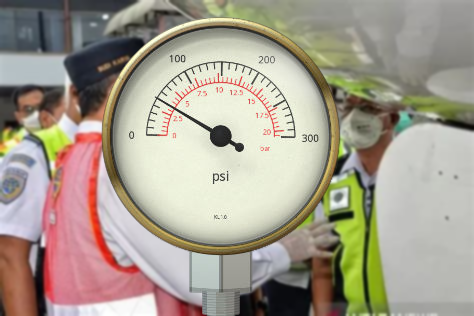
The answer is 50 psi
